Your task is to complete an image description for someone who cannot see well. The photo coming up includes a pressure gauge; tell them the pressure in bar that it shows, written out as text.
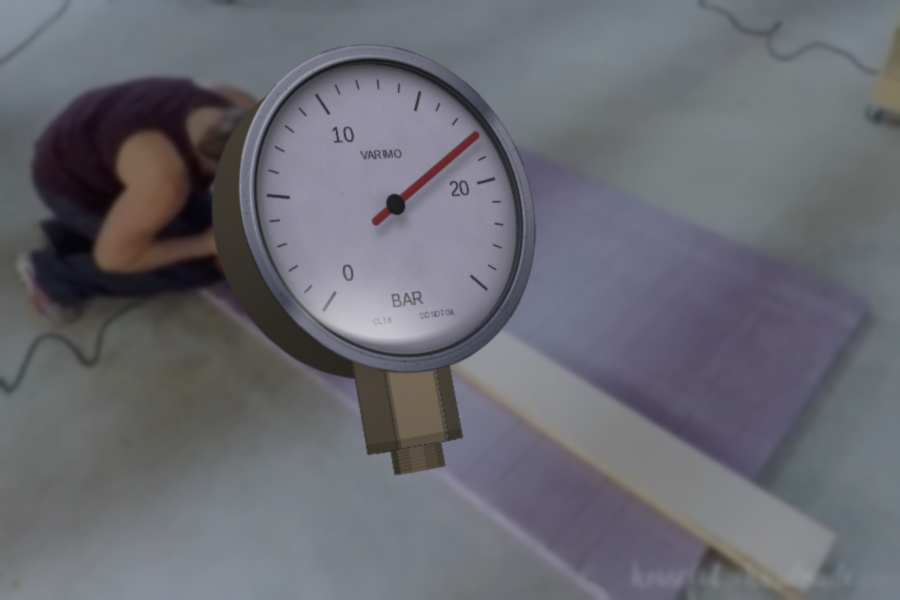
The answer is 18 bar
